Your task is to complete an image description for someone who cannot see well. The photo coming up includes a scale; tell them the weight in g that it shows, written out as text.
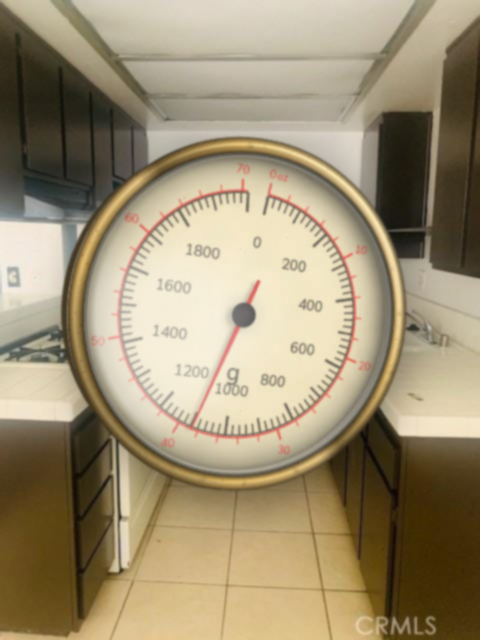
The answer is 1100 g
